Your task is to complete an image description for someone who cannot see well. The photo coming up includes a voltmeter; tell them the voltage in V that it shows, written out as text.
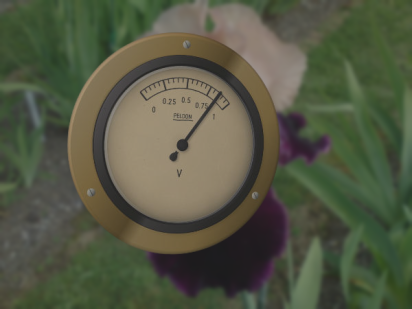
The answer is 0.85 V
